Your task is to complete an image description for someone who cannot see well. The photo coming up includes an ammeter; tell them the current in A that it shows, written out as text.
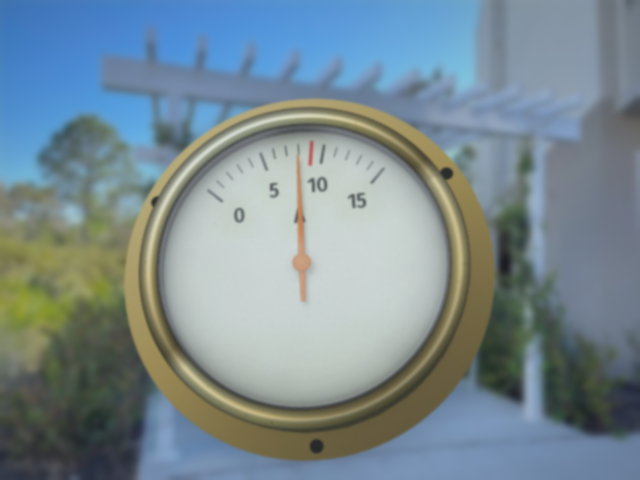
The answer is 8 A
